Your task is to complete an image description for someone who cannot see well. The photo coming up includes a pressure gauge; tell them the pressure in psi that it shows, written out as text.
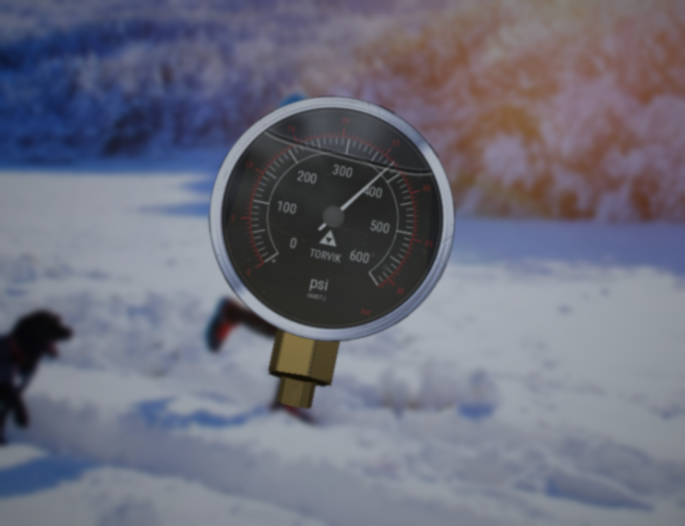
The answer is 380 psi
